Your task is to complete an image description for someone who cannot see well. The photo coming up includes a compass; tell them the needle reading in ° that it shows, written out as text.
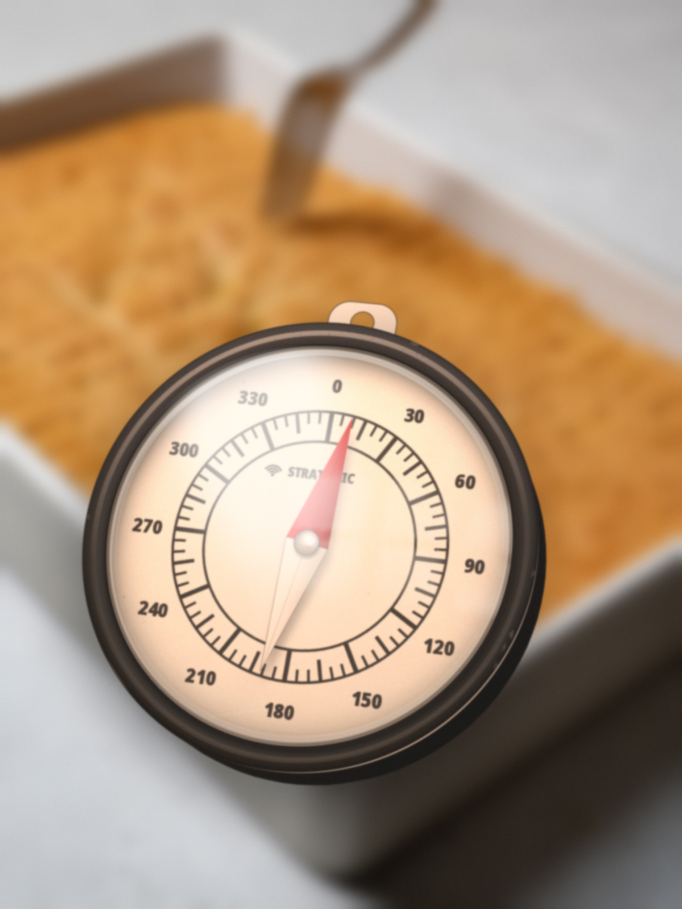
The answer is 10 °
